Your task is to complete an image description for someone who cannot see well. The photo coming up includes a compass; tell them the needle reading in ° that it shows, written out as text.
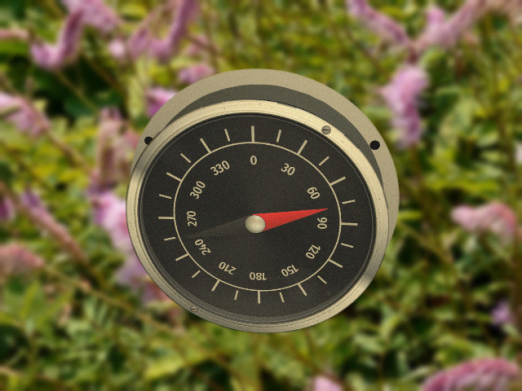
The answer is 75 °
